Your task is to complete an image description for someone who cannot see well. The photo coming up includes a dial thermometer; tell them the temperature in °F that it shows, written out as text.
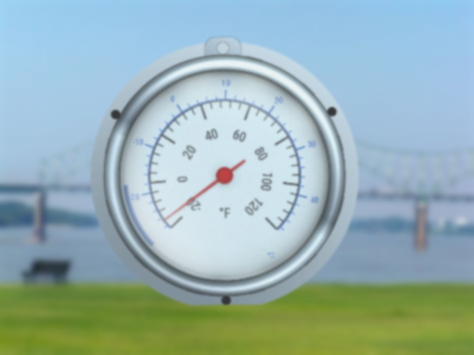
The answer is -16 °F
